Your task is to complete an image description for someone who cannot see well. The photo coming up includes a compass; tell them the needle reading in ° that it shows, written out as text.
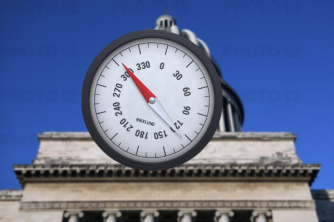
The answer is 305 °
